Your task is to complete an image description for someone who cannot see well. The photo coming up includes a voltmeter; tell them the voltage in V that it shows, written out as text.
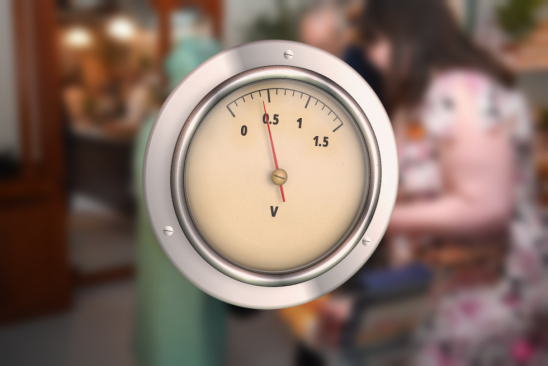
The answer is 0.4 V
